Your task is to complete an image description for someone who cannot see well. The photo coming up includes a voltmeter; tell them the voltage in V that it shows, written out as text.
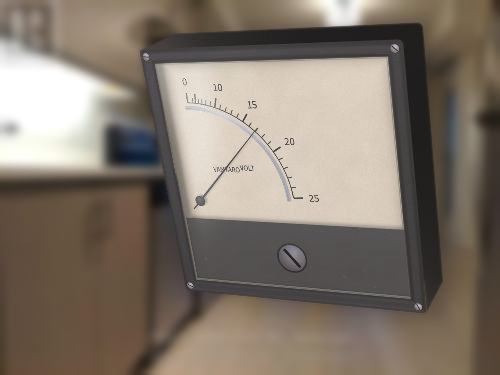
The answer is 17 V
